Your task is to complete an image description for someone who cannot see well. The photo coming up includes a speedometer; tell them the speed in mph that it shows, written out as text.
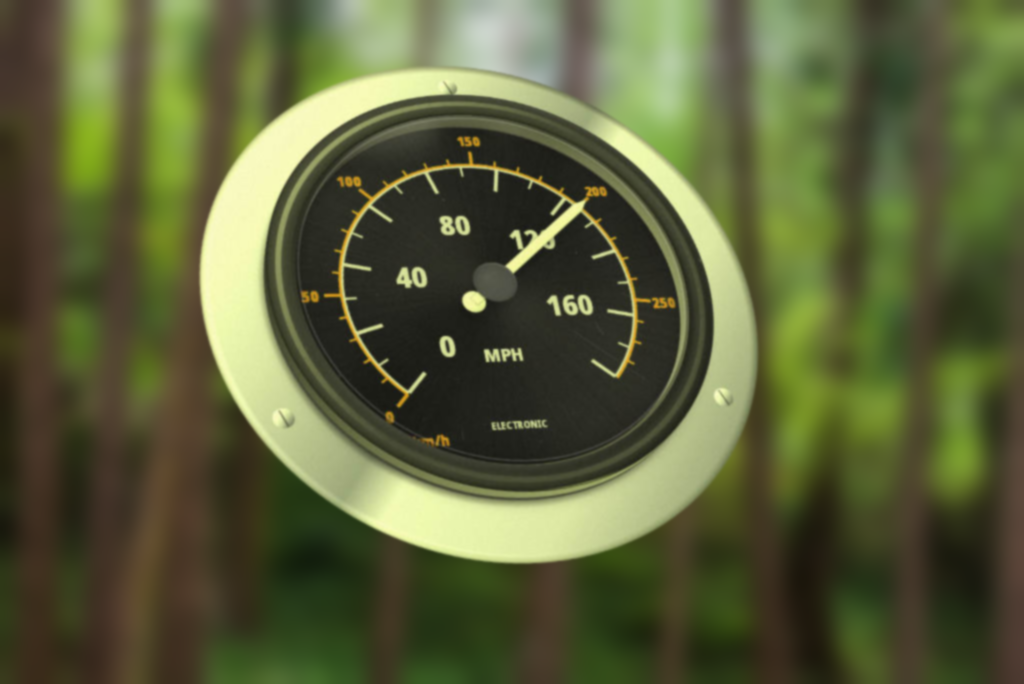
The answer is 125 mph
